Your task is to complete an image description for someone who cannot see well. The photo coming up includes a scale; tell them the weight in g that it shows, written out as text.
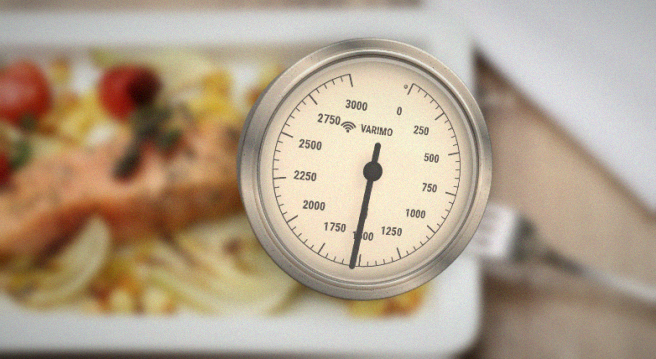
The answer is 1550 g
